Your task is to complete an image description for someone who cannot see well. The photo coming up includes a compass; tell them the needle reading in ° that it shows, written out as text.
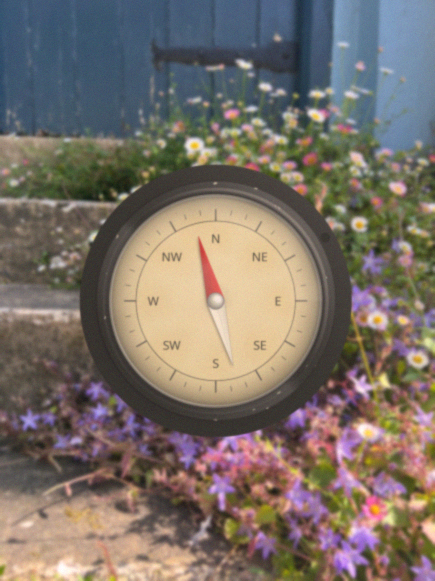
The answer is 345 °
